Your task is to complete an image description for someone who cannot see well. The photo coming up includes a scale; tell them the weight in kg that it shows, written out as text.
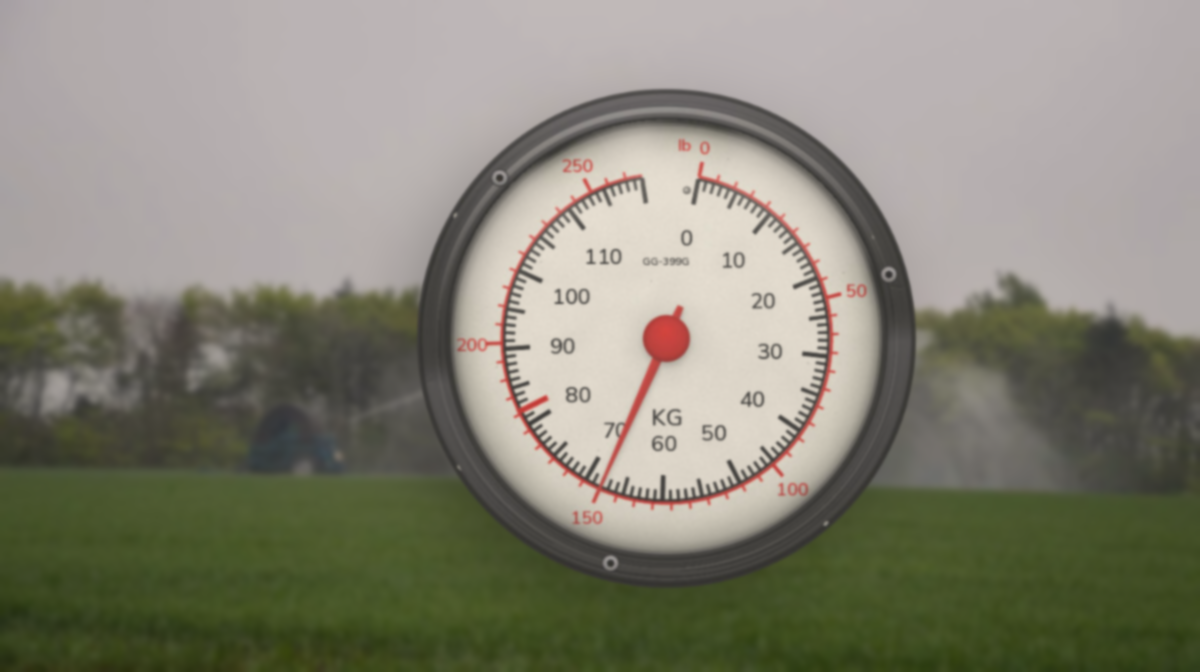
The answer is 68 kg
